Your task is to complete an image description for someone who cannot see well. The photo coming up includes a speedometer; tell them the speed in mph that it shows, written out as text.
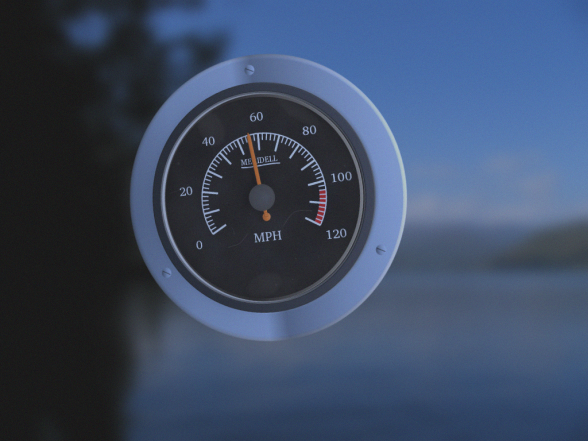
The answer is 56 mph
